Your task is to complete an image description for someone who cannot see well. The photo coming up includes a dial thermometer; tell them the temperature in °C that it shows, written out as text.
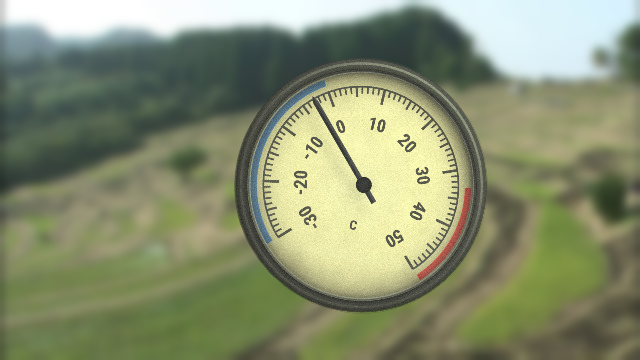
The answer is -3 °C
